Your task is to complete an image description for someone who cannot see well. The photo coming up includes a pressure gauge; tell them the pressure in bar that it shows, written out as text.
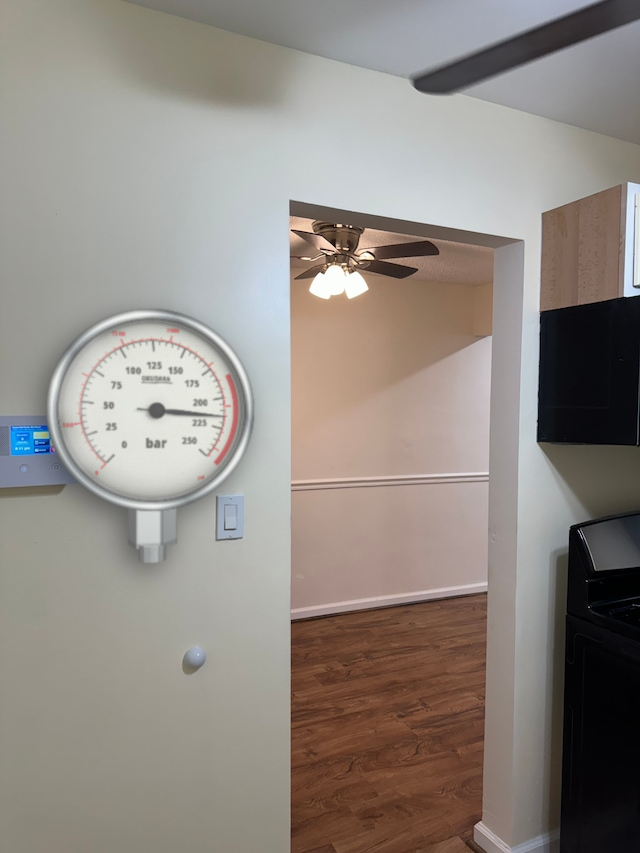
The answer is 215 bar
